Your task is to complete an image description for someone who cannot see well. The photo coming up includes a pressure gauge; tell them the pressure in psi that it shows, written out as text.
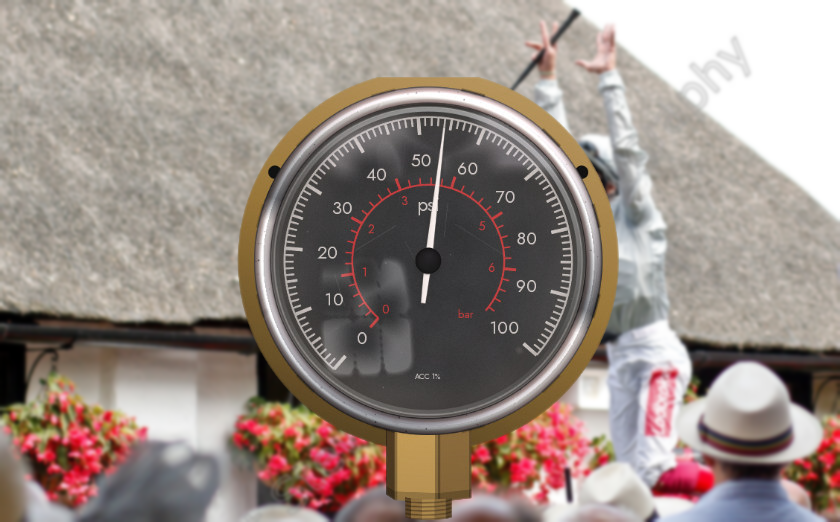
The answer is 54 psi
